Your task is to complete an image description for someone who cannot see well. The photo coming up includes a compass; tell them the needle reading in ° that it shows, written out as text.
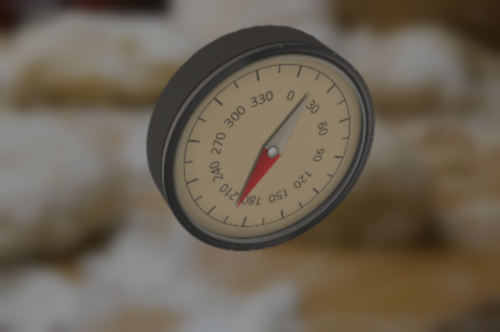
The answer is 195 °
